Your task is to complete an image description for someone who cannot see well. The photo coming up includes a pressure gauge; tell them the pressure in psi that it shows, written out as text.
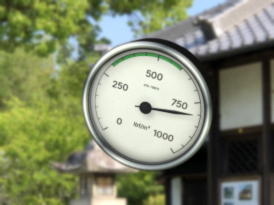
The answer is 800 psi
